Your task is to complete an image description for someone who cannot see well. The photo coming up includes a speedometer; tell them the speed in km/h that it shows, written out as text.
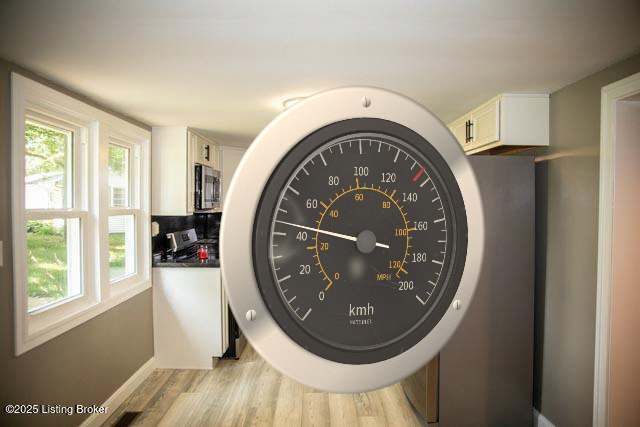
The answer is 45 km/h
